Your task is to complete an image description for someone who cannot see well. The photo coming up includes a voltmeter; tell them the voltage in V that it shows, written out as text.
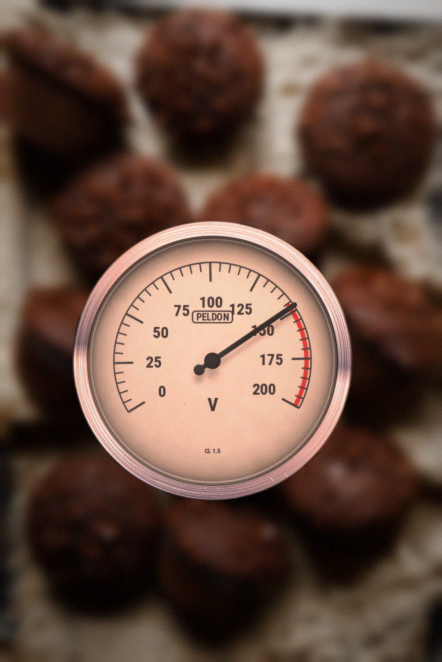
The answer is 147.5 V
